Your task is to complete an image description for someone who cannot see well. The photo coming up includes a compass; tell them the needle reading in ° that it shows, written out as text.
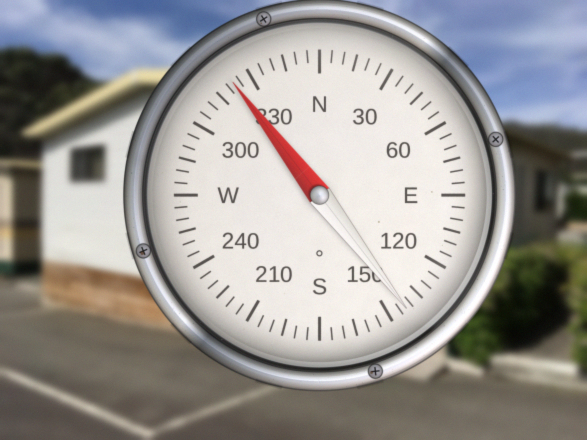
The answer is 322.5 °
